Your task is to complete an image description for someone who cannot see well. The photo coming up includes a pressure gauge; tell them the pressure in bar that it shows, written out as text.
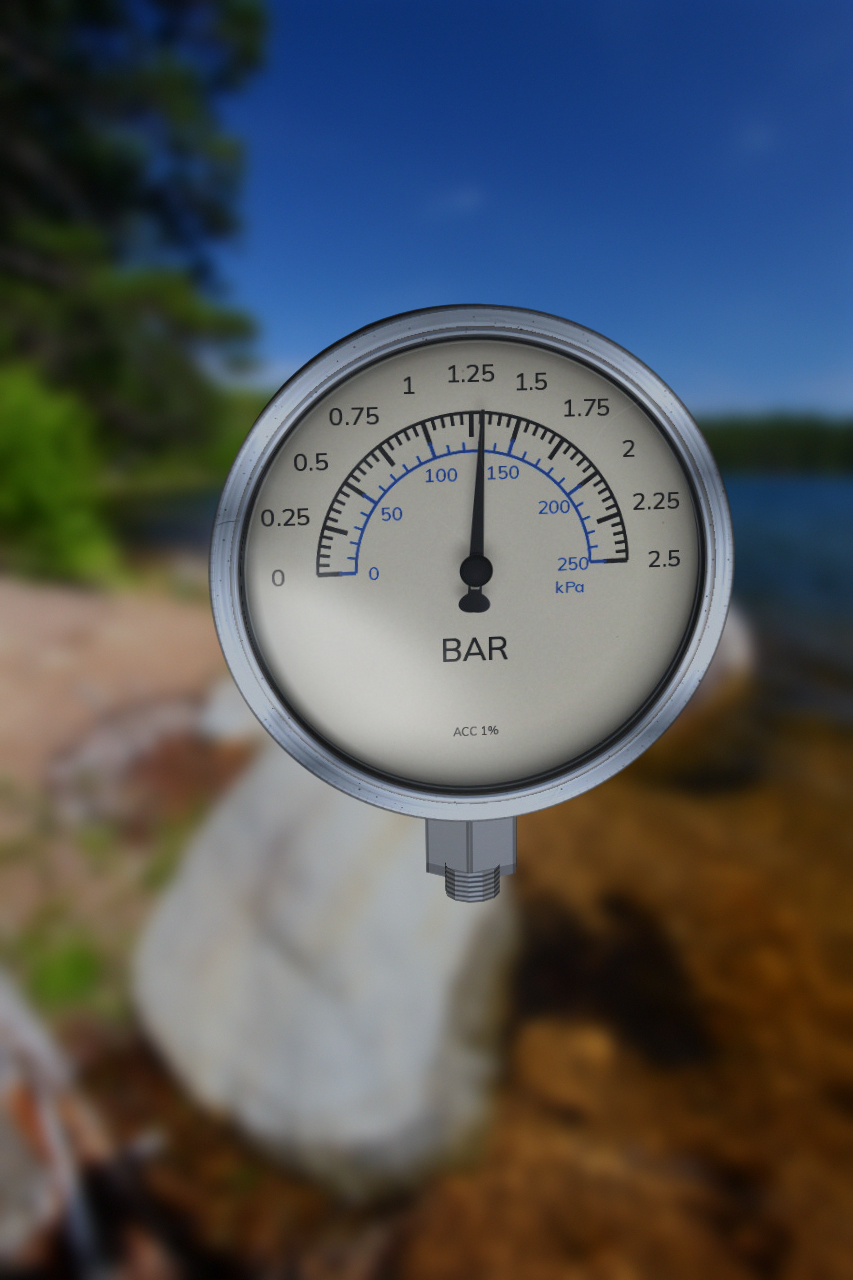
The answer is 1.3 bar
